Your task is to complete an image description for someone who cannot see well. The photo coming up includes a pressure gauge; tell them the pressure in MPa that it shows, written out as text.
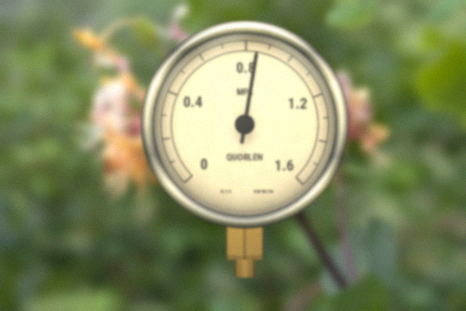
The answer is 0.85 MPa
